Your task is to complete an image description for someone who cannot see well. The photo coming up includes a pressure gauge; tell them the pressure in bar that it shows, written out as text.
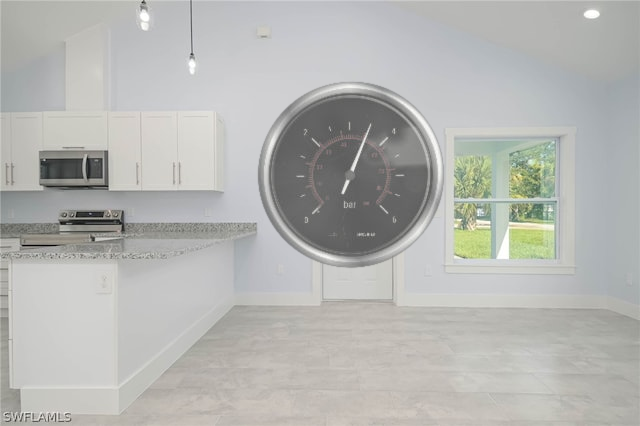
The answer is 3.5 bar
